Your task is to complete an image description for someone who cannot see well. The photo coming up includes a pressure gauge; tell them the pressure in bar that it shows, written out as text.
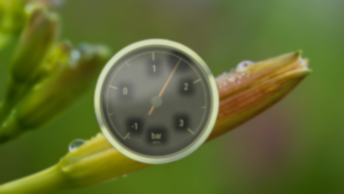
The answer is 1.5 bar
